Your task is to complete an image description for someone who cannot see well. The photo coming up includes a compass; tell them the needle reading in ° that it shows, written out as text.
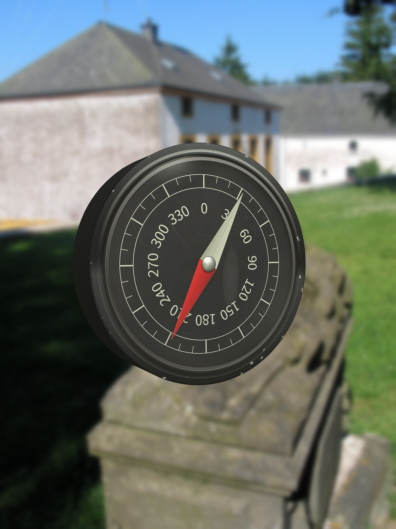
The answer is 210 °
